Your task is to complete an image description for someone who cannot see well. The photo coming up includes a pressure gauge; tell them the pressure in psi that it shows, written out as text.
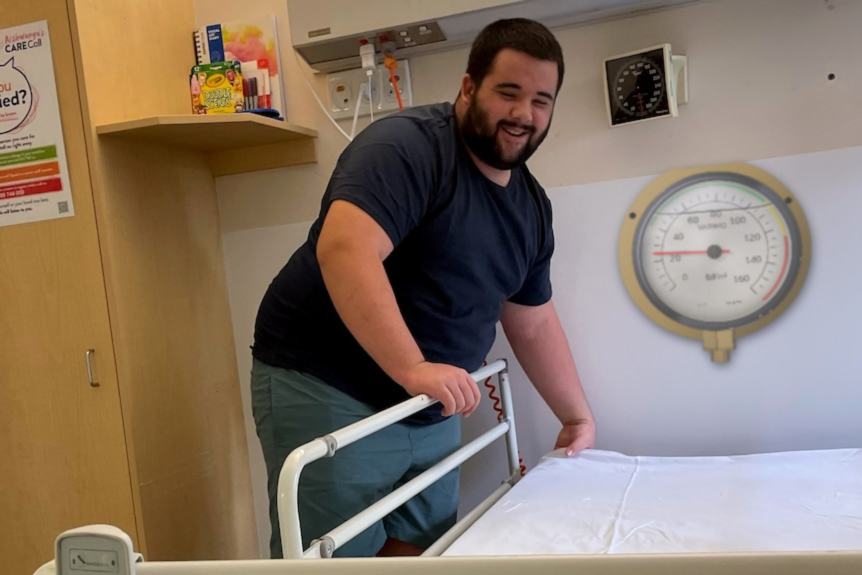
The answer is 25 psi
